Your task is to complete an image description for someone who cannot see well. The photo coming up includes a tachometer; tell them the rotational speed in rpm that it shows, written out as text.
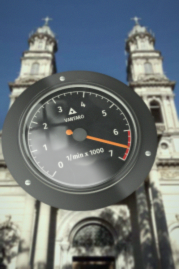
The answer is 6600 rpm
